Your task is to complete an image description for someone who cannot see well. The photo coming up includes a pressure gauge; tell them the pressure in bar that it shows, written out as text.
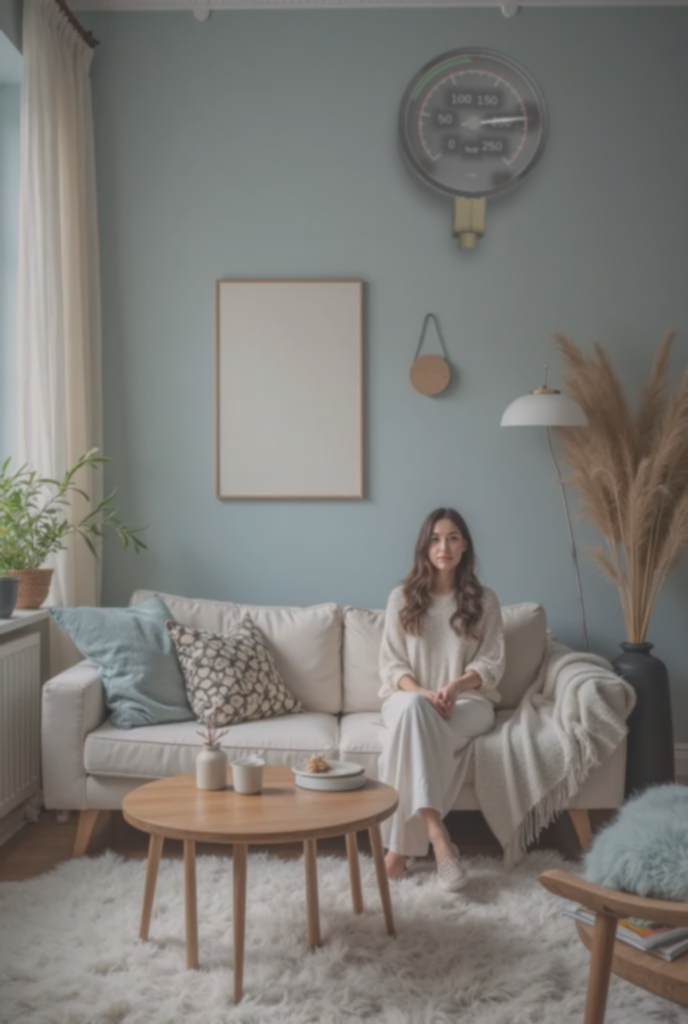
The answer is 200 bar
